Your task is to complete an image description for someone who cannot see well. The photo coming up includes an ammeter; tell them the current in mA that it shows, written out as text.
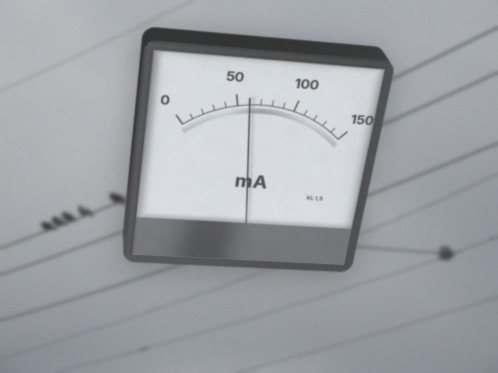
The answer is 60 mA
